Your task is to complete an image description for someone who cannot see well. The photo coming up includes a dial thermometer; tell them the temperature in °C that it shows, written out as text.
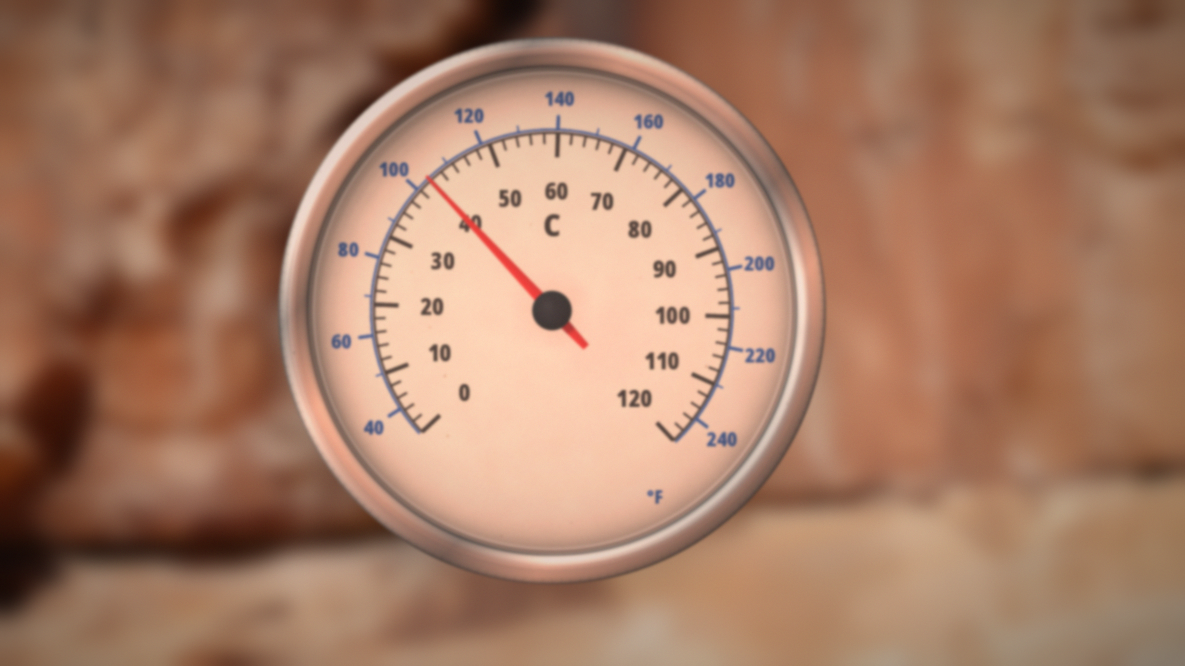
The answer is 40 °C
